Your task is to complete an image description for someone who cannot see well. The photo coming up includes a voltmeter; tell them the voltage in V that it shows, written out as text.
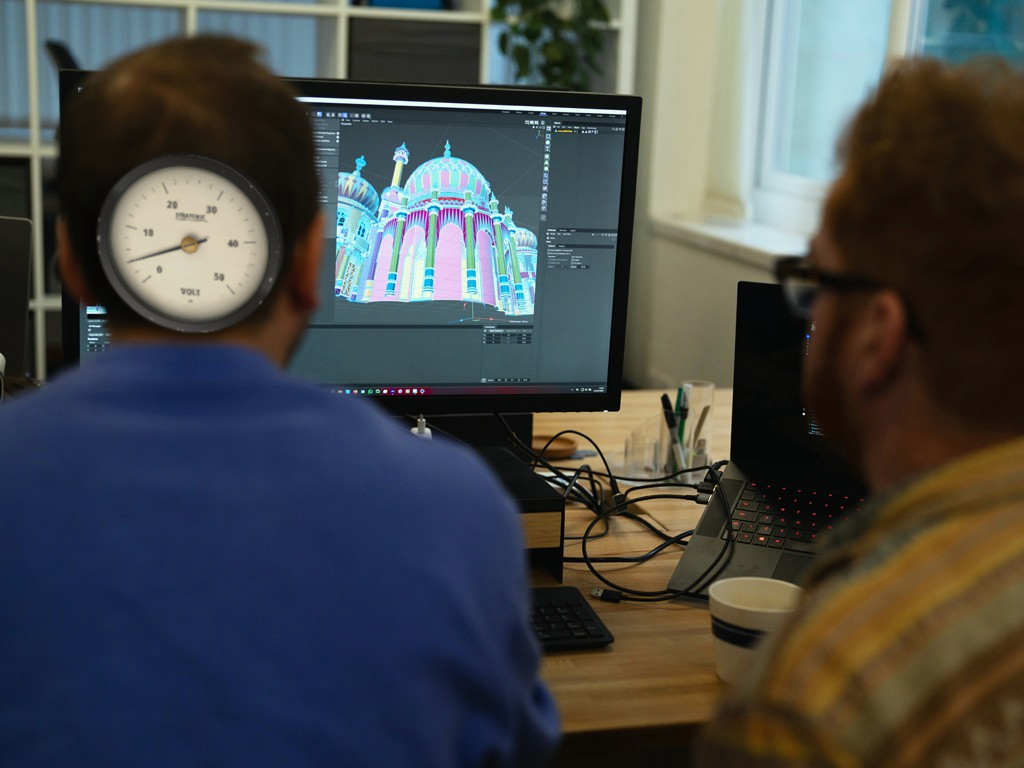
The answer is 4 V
